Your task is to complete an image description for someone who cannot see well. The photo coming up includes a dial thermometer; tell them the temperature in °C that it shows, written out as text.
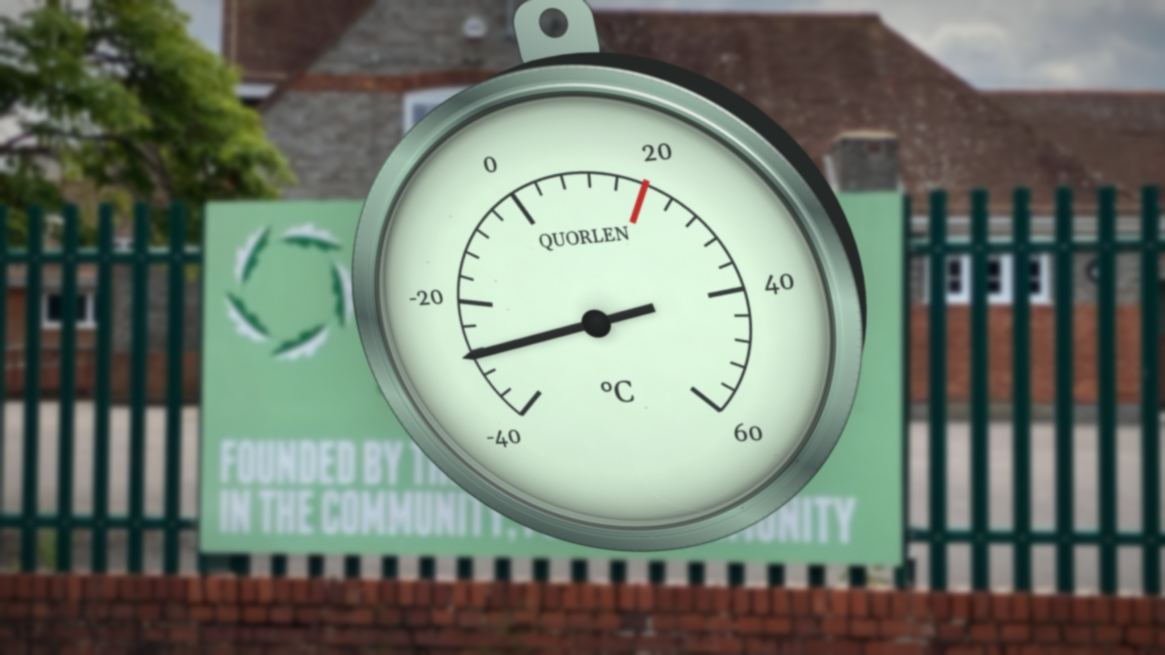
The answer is -28 °C
